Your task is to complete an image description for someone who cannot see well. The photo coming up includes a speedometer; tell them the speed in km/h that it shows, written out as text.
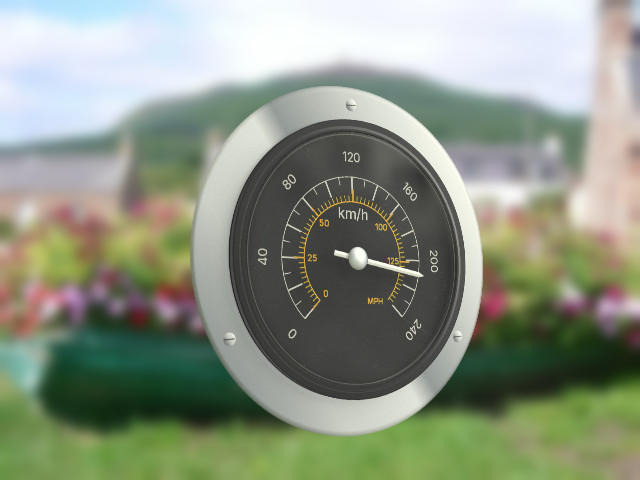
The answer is 210 km/h
